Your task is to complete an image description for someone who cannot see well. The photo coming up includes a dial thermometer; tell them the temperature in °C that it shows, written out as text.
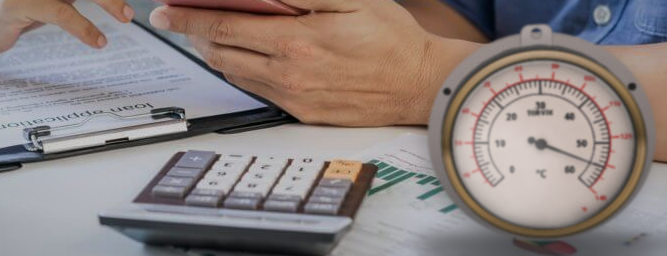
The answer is 55 °C
